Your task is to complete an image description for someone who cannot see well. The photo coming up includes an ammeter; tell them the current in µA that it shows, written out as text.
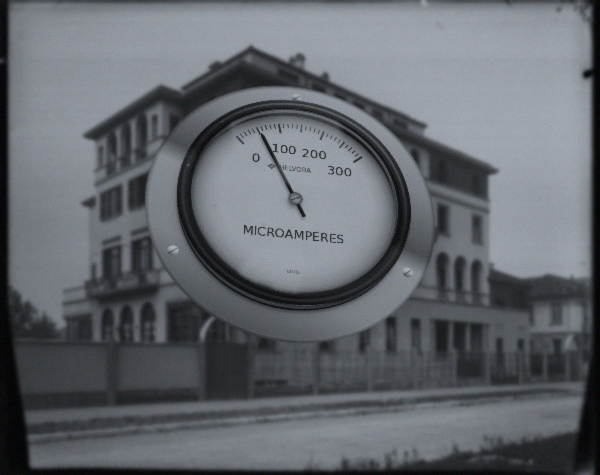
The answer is 50 µA
